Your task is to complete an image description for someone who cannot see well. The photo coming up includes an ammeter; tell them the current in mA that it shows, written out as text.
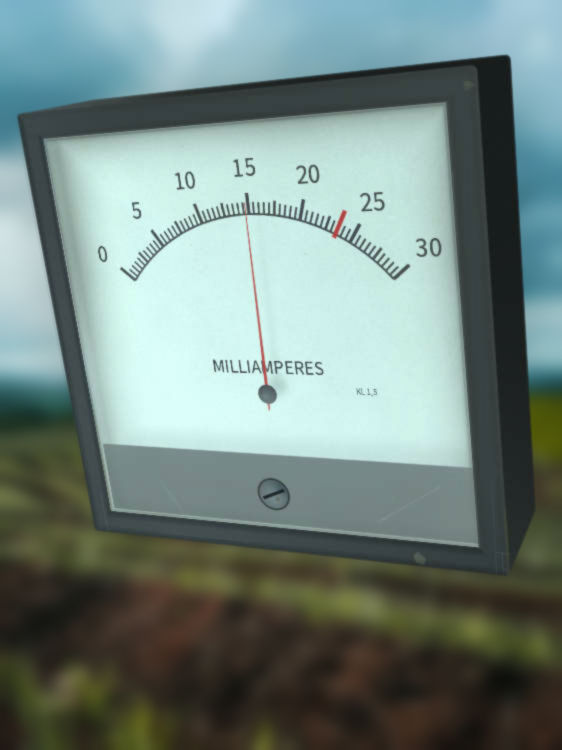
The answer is 15 mA
